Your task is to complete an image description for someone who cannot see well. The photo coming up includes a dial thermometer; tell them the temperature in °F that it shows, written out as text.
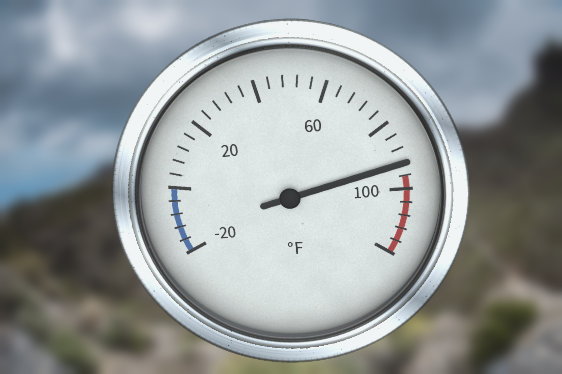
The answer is 92 °F
